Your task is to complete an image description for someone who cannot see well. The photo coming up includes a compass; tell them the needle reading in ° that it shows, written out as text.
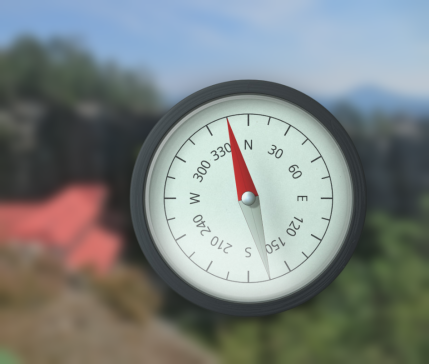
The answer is 345 °
